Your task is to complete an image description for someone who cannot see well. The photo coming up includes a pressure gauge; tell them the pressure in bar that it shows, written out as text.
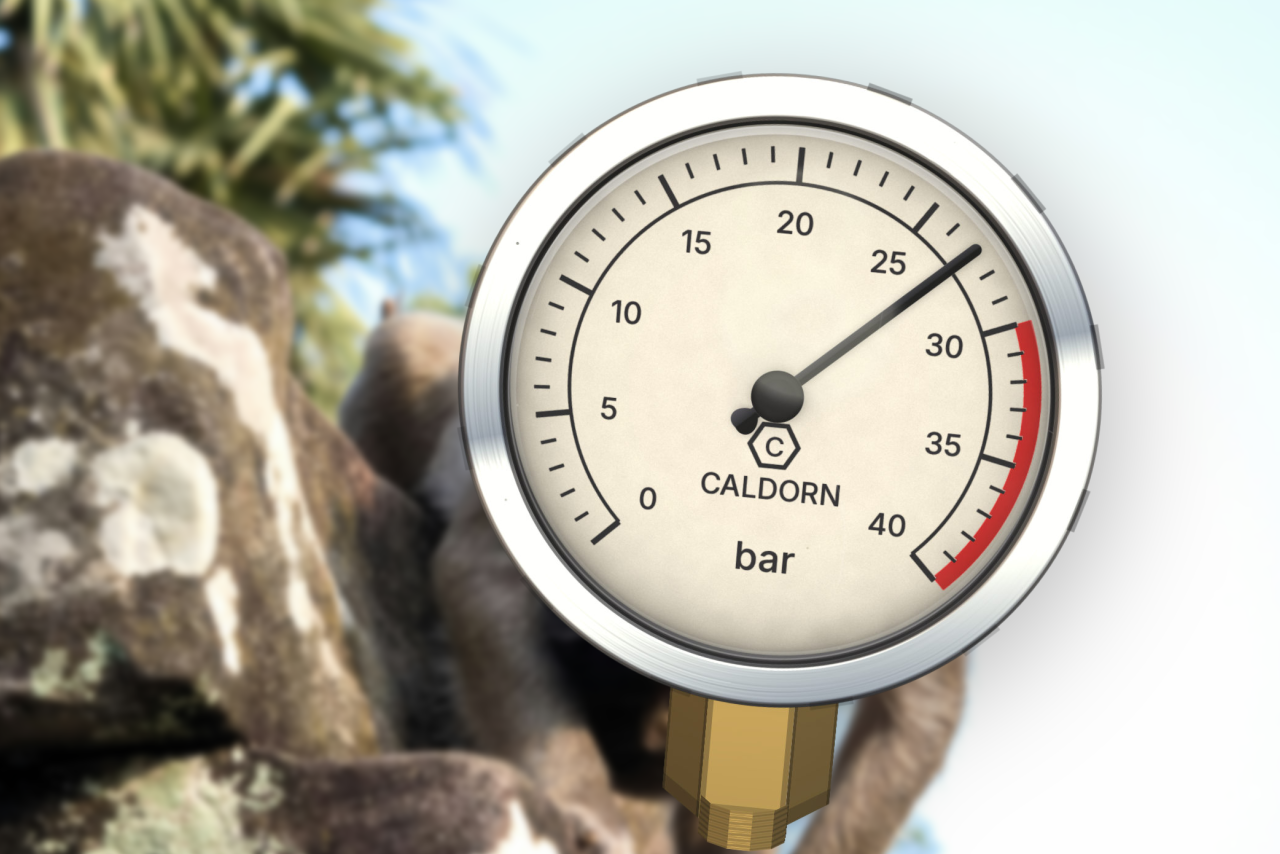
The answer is 27 bar
